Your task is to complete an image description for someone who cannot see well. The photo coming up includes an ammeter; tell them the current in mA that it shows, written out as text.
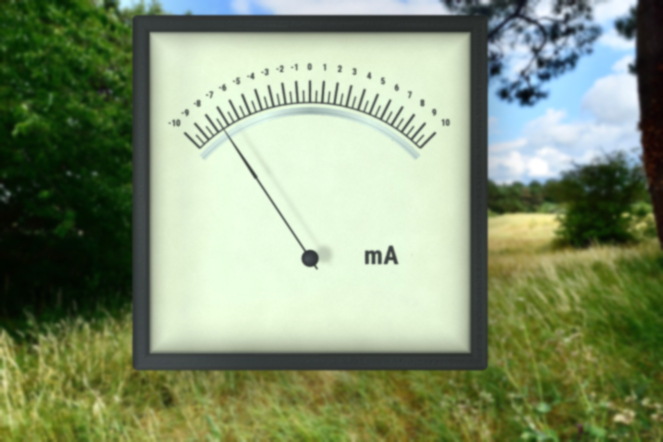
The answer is -7.5 mA
